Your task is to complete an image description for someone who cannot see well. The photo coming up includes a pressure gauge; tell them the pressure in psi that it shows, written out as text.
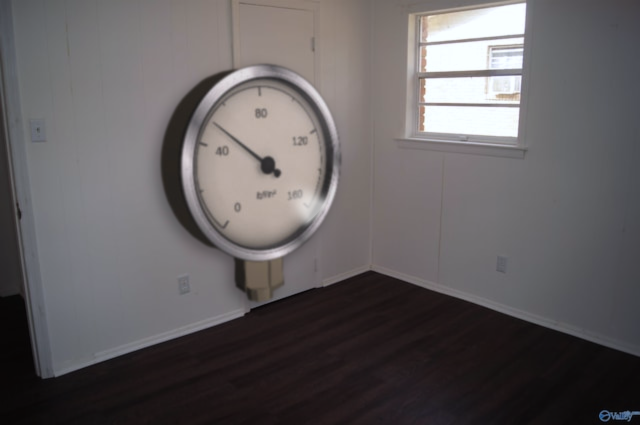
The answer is 50 psi
